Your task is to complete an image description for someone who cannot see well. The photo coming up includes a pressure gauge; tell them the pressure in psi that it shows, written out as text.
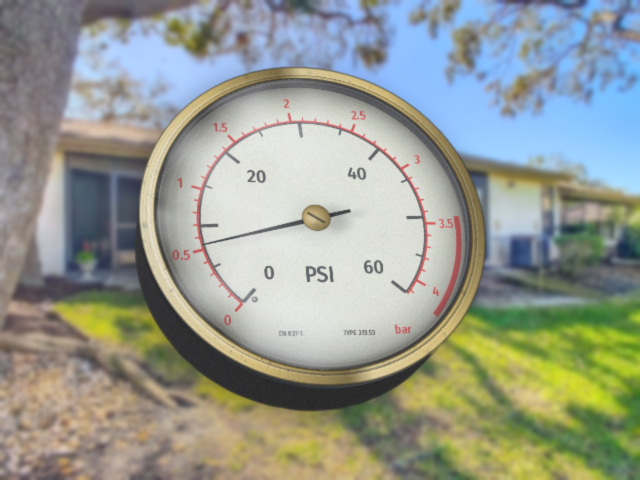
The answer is 7.5 psi
